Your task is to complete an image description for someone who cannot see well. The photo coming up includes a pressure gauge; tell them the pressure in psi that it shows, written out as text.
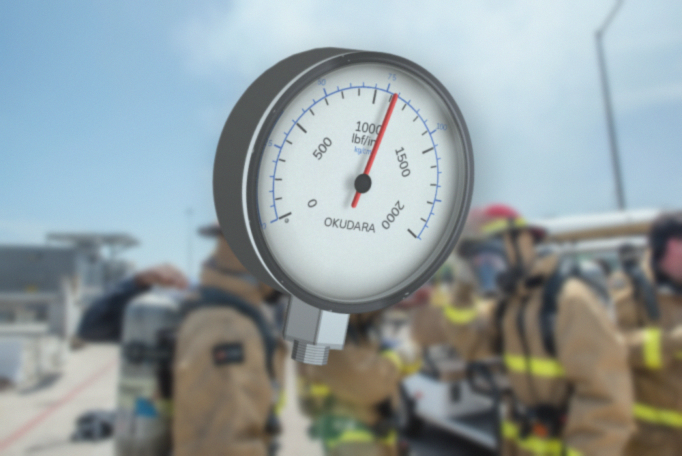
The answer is 1100 psi
